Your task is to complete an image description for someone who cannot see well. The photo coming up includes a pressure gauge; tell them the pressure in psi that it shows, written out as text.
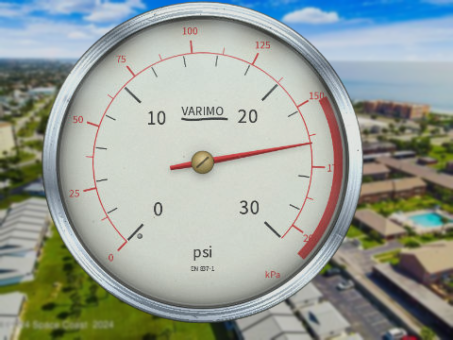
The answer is 24 psi
